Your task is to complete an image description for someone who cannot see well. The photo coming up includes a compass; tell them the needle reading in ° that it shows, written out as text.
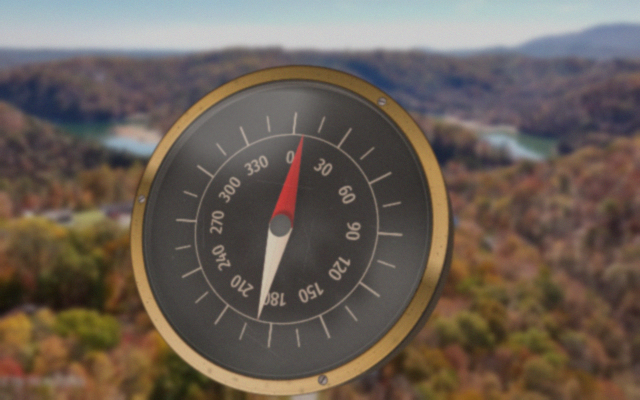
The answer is 7.5 °
